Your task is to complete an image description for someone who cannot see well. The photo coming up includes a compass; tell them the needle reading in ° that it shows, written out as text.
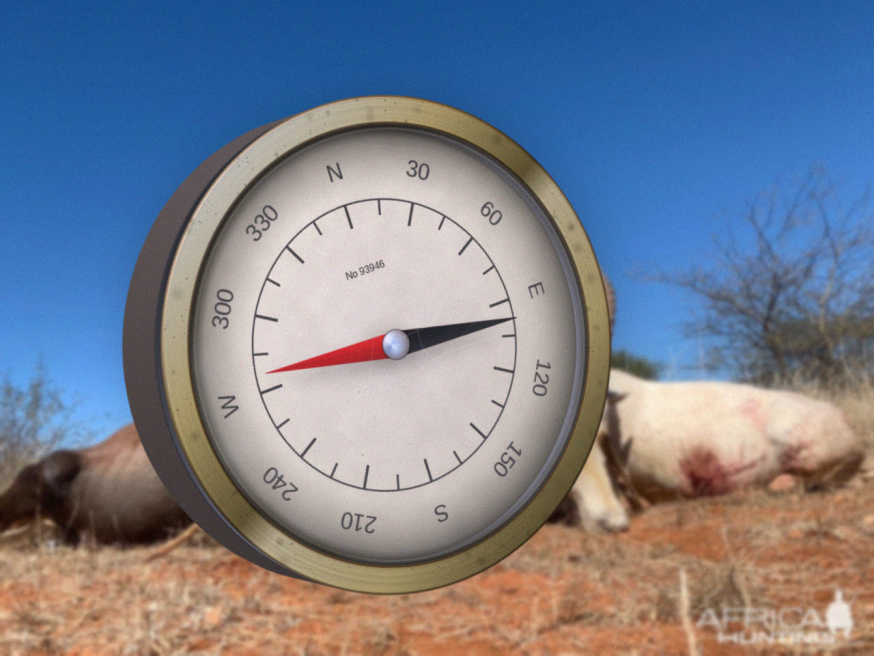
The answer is 277.5 °
